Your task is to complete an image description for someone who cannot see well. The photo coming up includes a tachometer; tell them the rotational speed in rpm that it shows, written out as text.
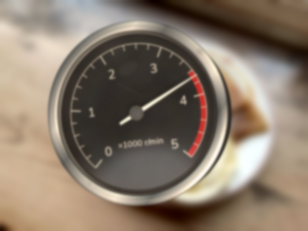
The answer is 3700 rpm
